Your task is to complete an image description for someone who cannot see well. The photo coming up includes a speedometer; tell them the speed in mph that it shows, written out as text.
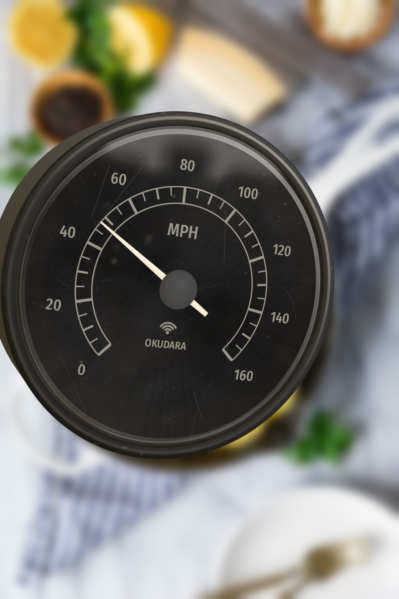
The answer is 47.5 mph
